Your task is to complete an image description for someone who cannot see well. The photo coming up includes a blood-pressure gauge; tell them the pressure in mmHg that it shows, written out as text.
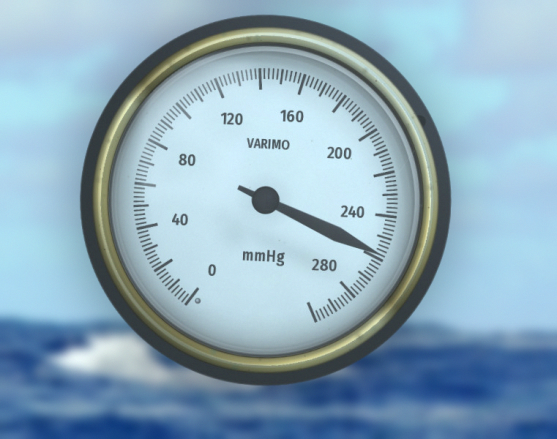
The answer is 258 mmHg
